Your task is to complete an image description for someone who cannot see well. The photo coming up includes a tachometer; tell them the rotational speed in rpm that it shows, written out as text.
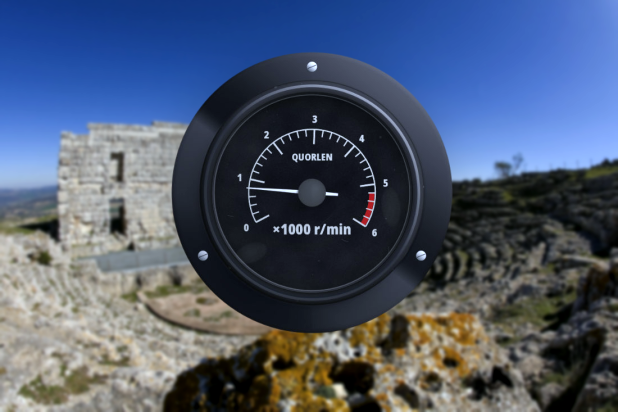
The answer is 800 rpm
